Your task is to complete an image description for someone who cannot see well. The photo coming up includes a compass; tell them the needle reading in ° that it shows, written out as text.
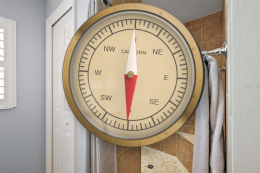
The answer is 180 °
